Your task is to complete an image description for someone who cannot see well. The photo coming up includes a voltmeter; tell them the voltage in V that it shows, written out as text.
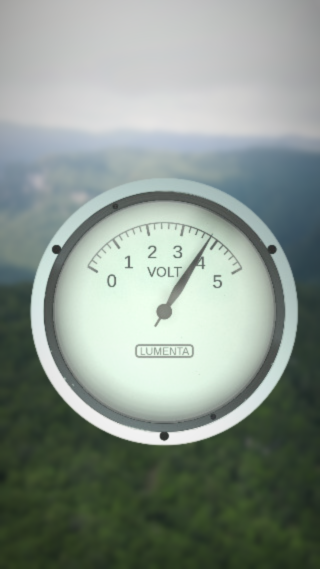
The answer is 3.8 V
